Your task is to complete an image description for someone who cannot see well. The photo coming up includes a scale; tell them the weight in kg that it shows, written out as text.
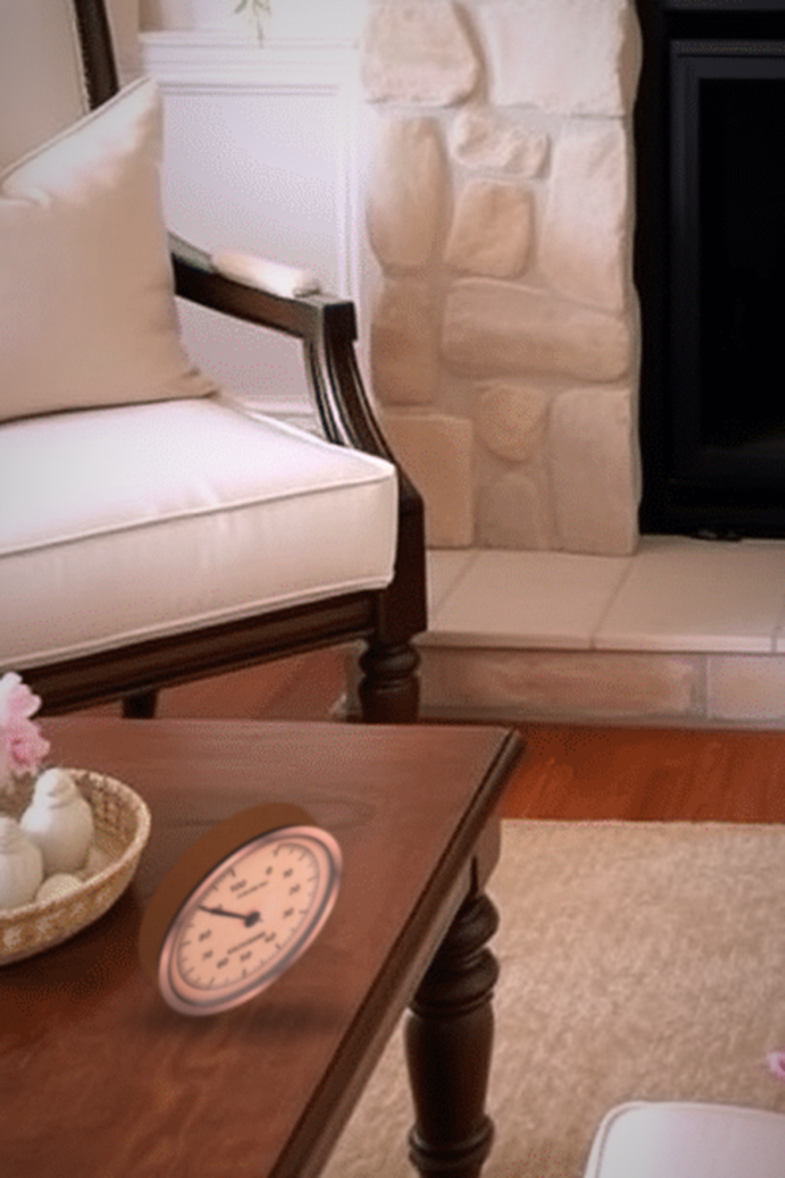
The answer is 90 kg
